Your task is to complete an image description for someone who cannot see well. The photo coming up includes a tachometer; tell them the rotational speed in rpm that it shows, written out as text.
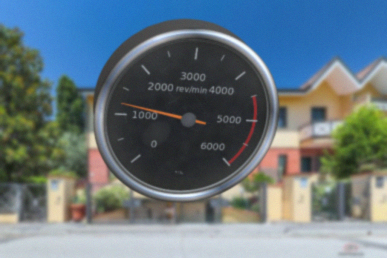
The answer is 1250 rpm
